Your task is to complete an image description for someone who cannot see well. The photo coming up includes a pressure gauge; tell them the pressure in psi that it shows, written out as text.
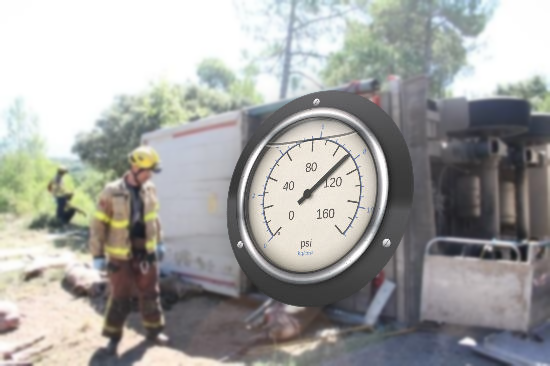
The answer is 110 psi
